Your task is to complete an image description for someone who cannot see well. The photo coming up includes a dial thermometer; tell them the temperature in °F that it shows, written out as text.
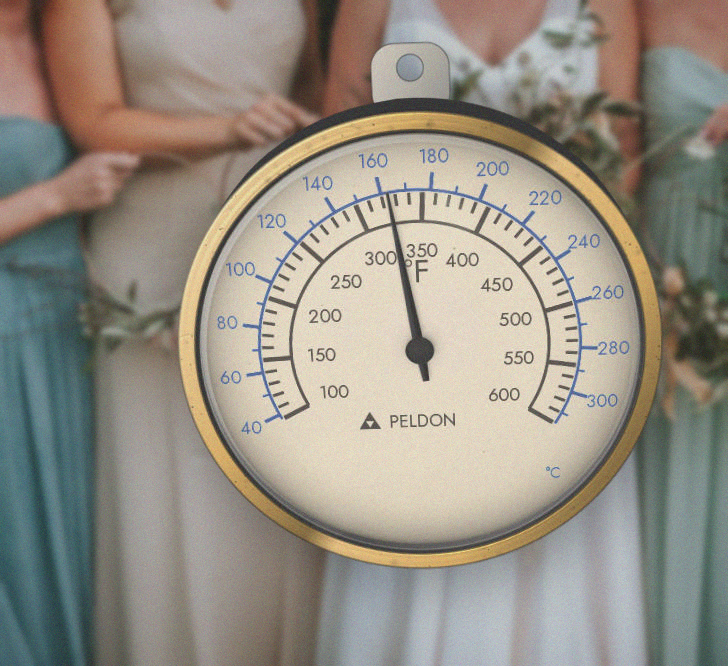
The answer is 325 °F
